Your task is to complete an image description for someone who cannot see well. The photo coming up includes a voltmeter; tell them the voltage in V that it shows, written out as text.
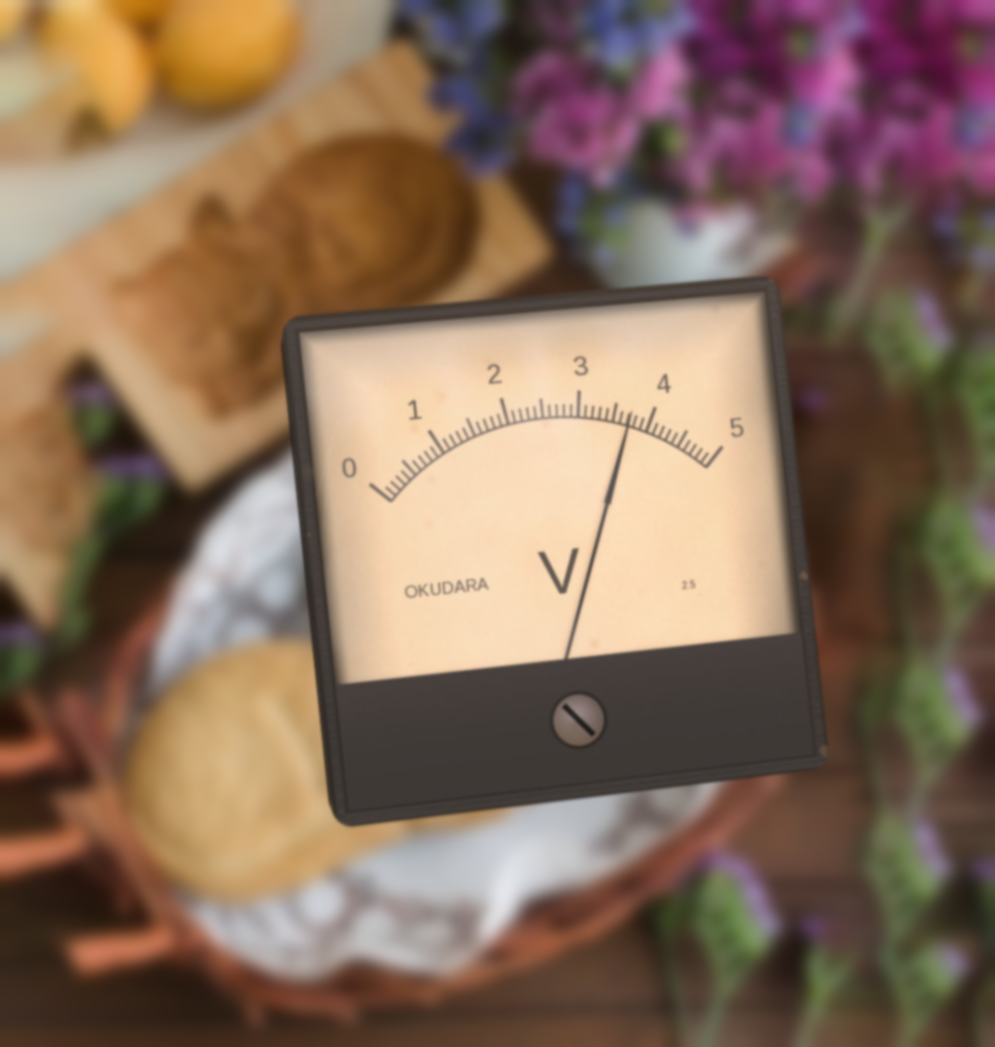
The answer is 3.7 V
